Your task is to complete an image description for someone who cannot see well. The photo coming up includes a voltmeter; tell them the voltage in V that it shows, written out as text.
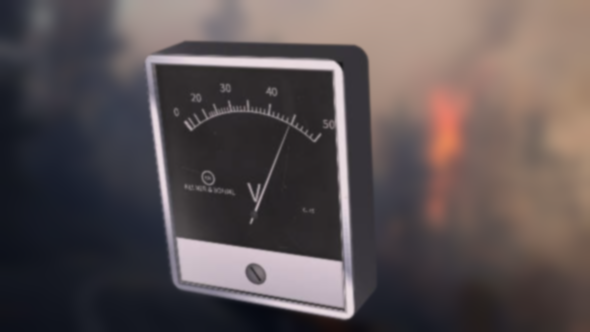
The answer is 45 V
